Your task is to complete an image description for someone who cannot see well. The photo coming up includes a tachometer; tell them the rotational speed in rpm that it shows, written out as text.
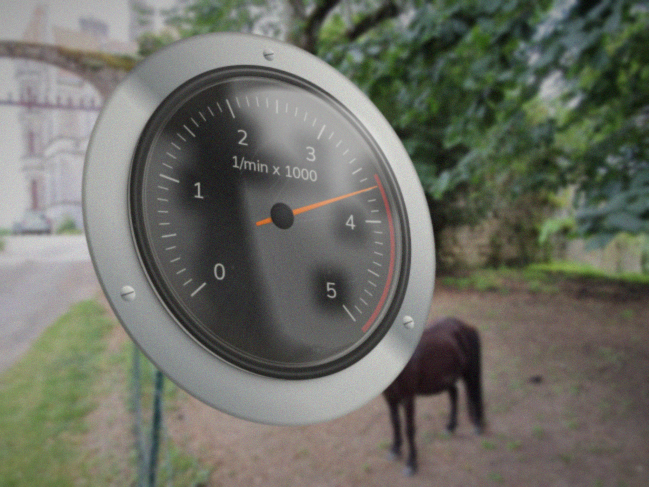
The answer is 3700 rpm
